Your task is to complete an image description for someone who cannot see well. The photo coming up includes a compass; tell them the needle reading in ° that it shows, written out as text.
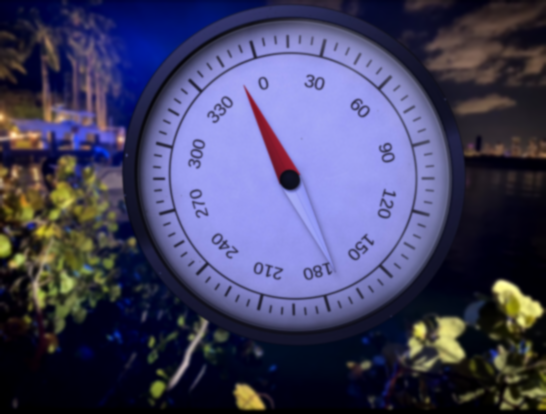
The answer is 350 °
